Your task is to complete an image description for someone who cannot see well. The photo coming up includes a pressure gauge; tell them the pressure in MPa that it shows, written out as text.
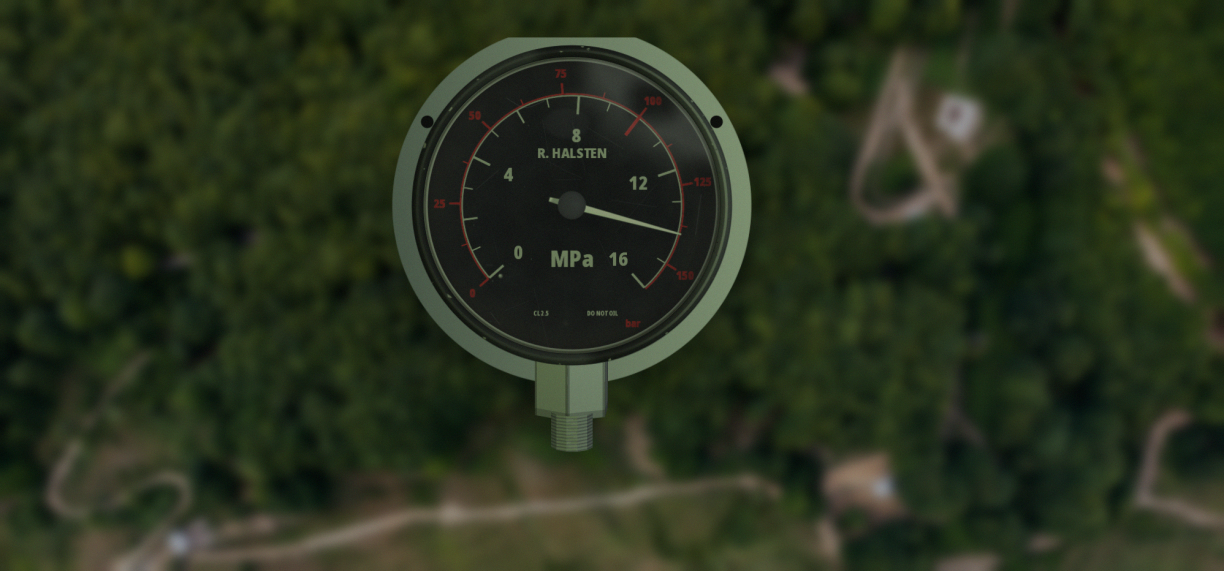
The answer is 14 MPa
